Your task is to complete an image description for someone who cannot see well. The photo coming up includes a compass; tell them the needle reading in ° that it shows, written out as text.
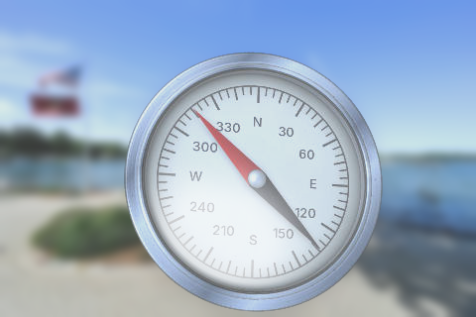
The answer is 315 °
